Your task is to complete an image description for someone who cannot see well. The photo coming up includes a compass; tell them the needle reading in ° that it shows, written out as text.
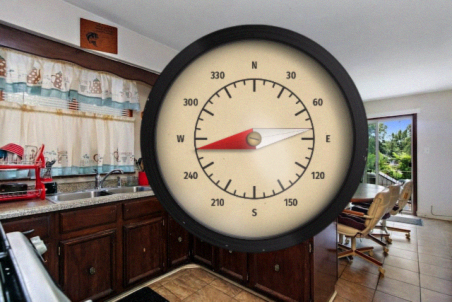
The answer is 260 °
